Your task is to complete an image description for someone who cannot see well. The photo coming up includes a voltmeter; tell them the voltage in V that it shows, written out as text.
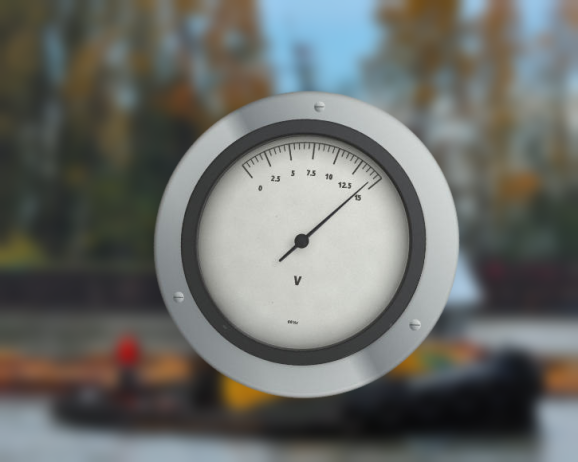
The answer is 14.5 V
